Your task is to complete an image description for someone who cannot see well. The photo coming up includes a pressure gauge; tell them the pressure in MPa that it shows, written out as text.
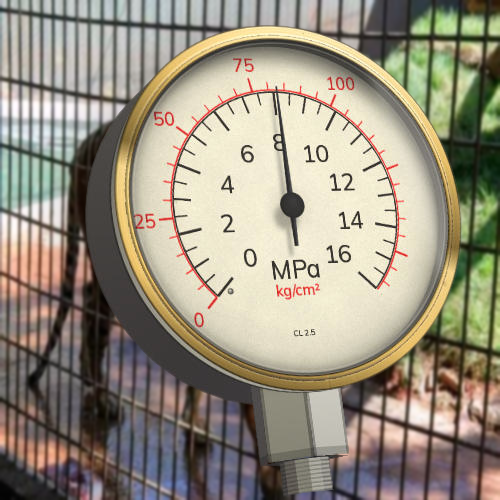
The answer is 8 MPa
